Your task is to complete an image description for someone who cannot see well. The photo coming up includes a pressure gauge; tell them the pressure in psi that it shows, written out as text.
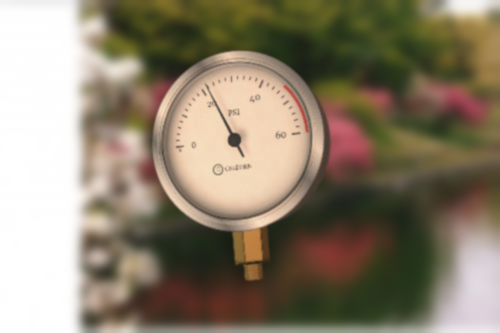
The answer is 22 psi
